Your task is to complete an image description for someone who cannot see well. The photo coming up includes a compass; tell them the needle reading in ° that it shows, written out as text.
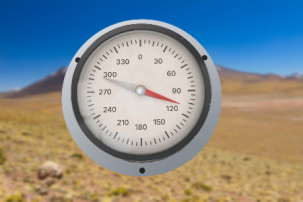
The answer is 110 °
